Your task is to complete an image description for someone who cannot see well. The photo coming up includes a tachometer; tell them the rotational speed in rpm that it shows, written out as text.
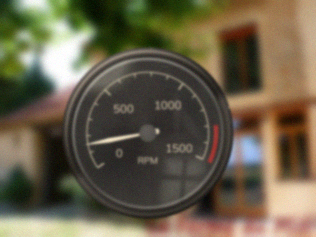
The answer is 150 rpm
